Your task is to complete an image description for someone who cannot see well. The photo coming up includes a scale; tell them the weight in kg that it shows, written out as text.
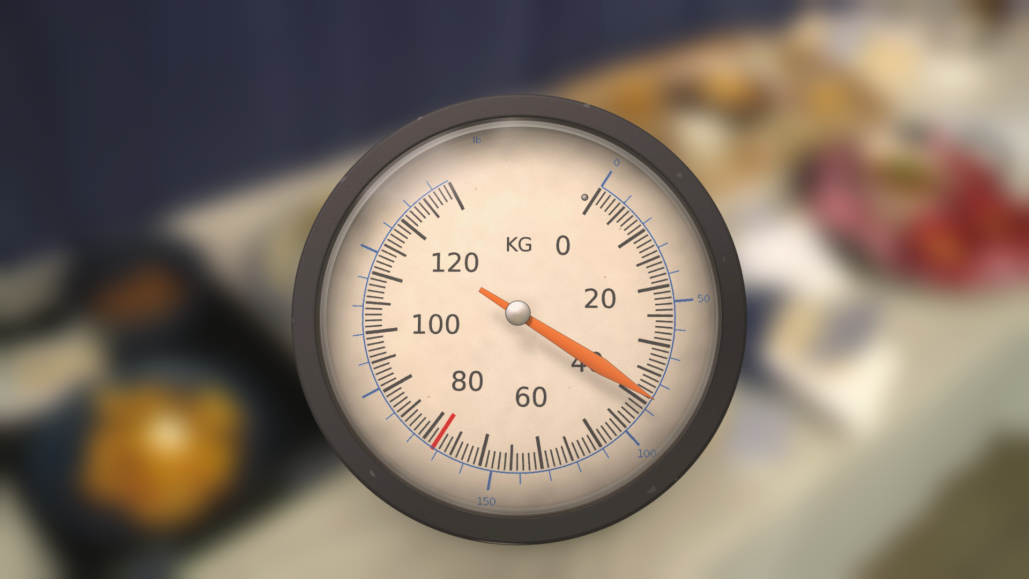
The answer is 39 kg
